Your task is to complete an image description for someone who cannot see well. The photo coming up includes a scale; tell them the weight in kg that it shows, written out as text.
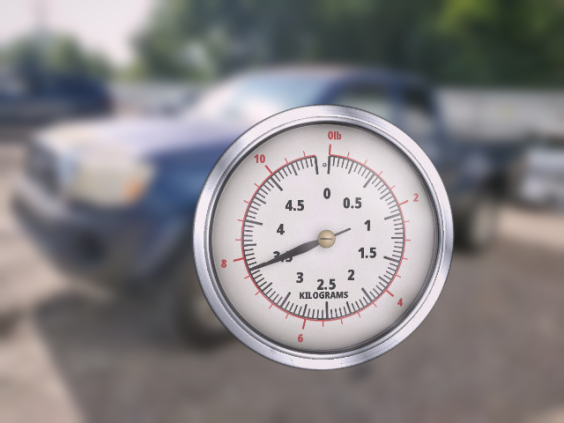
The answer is 3.5 kg
